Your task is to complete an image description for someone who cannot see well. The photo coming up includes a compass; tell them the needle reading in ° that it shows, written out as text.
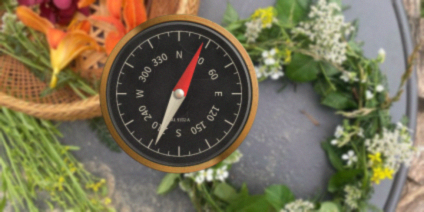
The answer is 25 °
